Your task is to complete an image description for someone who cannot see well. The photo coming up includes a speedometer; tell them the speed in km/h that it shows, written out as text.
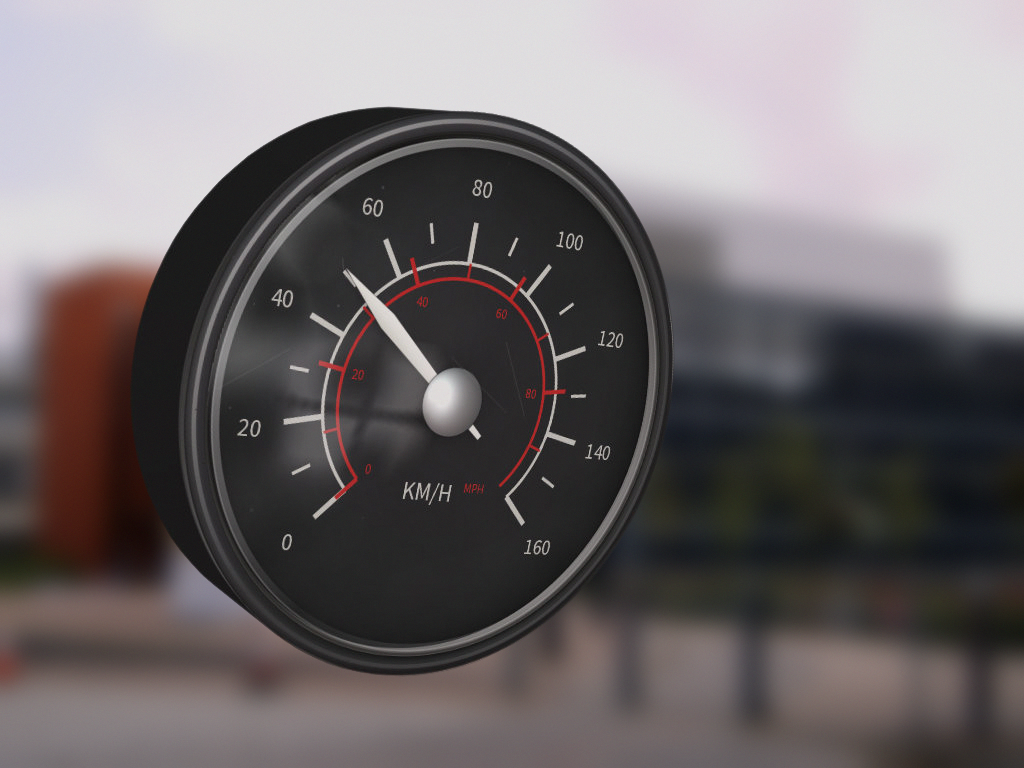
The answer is 50 km/h
